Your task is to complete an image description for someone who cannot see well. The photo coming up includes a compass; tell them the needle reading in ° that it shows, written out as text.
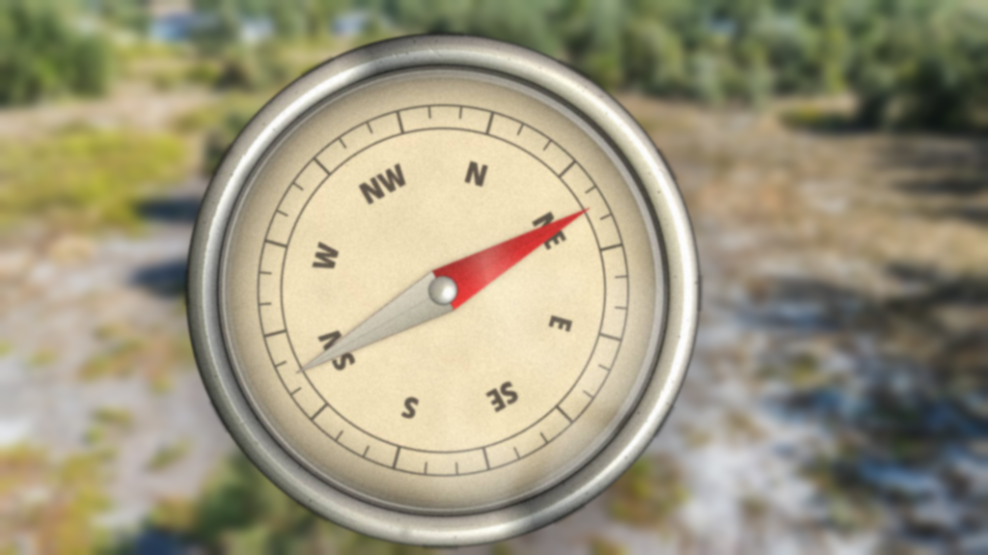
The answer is 45 °
